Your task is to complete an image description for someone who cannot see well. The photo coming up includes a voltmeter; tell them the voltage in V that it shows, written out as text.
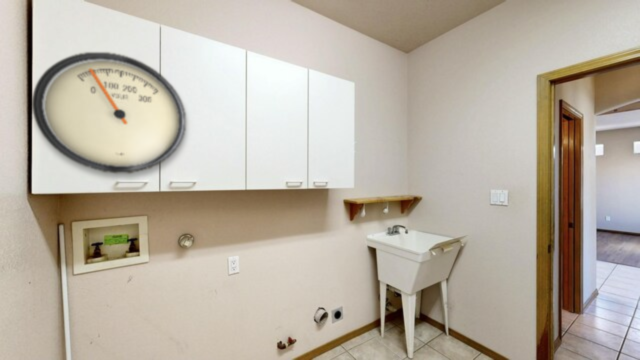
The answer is 50 V
